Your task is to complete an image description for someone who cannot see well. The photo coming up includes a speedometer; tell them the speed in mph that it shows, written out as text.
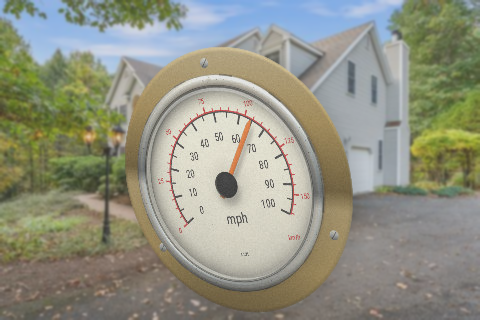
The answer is 65 mph
